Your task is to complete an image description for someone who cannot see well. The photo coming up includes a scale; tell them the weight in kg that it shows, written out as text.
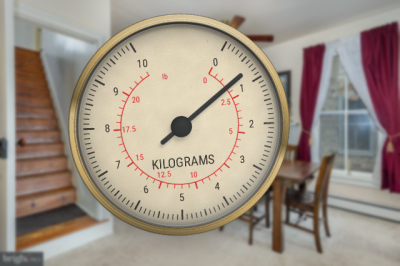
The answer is 0.7 kg
